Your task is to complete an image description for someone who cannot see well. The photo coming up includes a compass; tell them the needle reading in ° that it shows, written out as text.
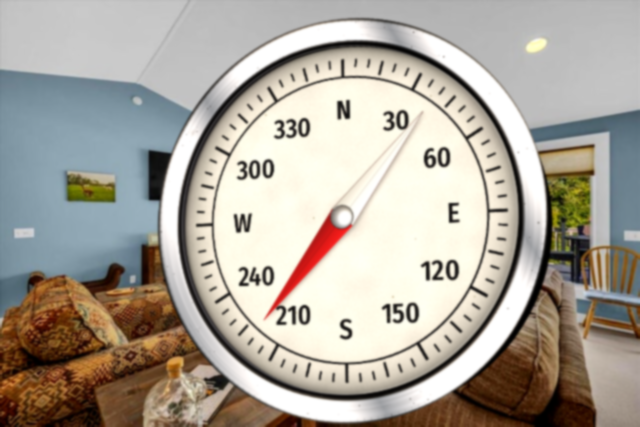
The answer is 220 °
